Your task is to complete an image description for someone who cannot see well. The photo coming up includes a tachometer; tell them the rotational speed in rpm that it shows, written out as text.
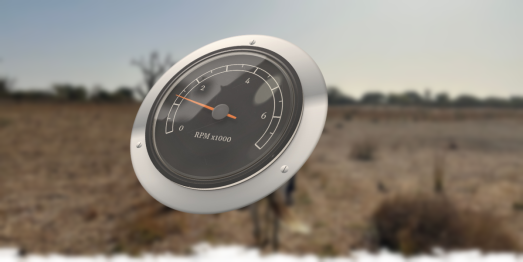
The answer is 1250 rpm
